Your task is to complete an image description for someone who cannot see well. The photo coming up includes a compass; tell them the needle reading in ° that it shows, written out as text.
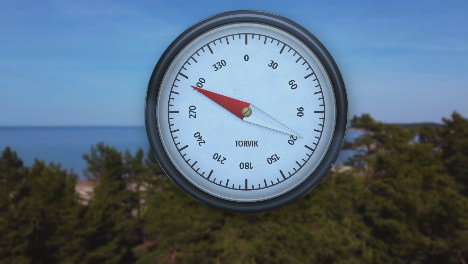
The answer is 295 °
